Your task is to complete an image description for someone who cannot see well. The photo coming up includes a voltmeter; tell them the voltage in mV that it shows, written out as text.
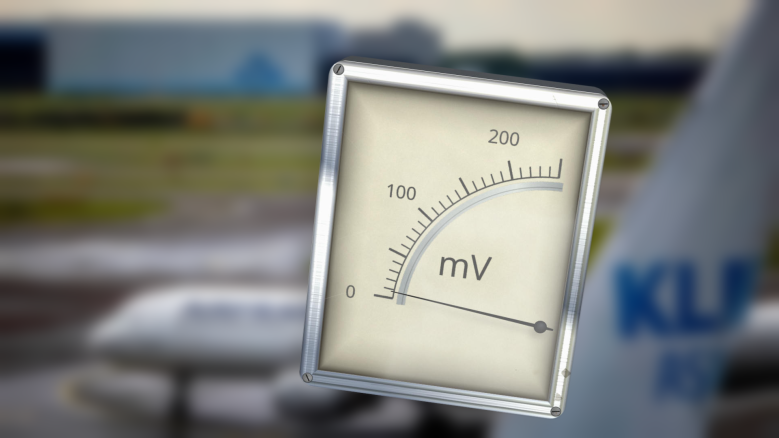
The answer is 10 mV
